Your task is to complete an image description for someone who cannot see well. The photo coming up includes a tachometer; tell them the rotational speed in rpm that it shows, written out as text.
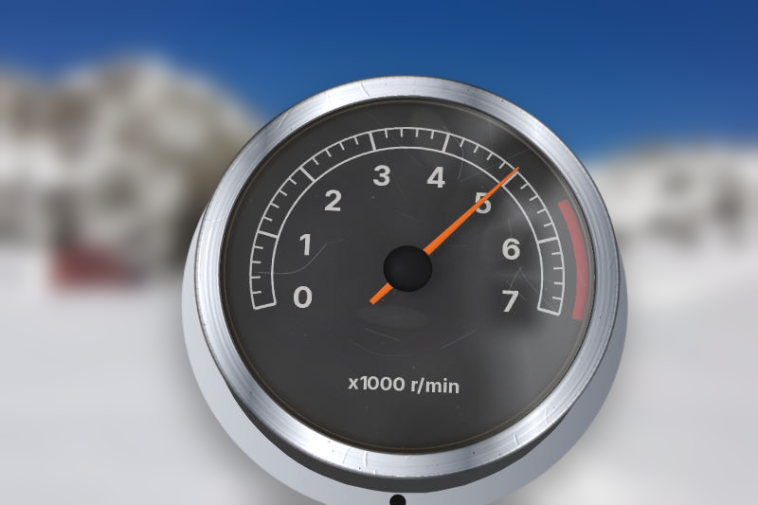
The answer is 5000 rpm
